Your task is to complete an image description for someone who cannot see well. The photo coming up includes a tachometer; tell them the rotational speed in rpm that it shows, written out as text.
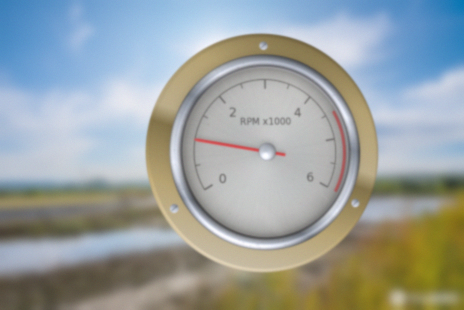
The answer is 1000 rpm
